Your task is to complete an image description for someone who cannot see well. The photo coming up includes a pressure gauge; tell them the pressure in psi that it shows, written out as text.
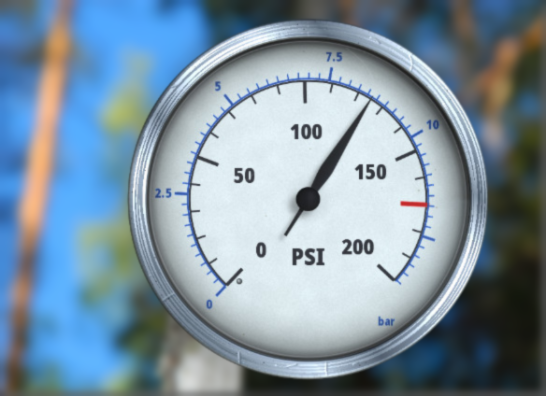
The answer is 125 psi
